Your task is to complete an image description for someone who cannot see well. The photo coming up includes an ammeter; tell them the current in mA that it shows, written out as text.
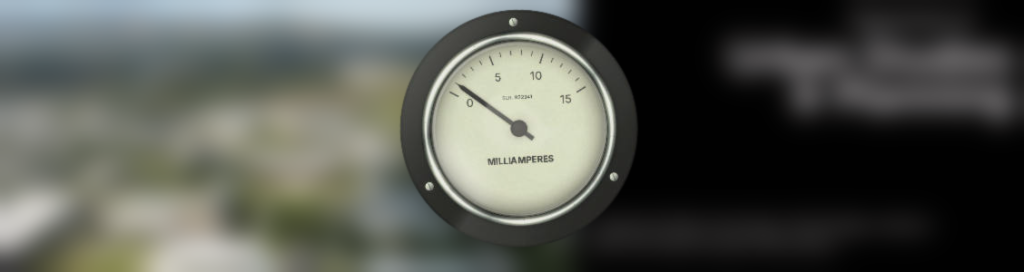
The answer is 1 mA
